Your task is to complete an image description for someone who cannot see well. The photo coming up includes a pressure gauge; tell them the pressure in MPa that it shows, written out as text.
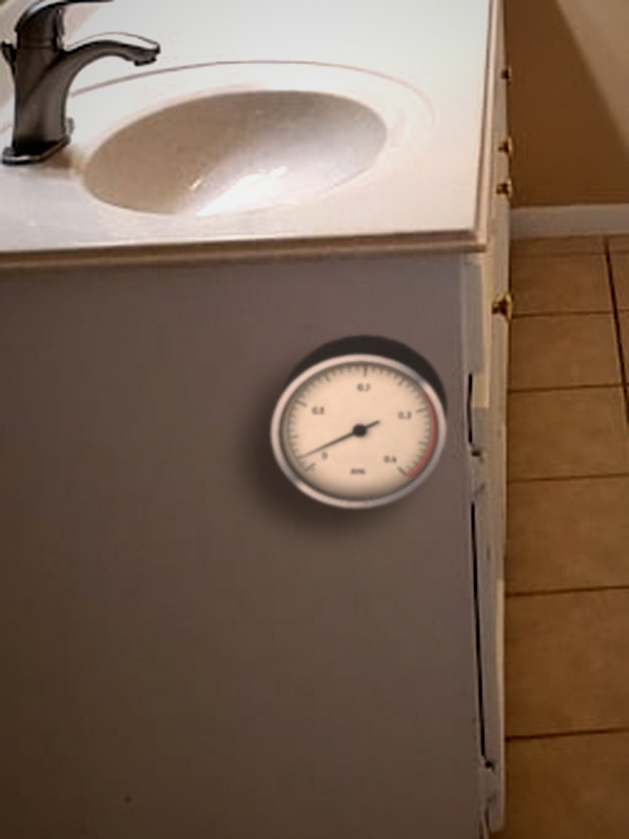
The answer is 0.02 MPa
